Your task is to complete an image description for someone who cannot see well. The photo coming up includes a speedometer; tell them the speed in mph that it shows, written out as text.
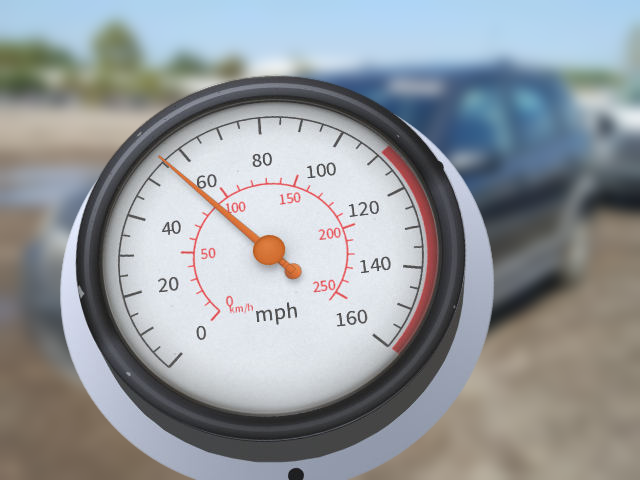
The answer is 55 mph
